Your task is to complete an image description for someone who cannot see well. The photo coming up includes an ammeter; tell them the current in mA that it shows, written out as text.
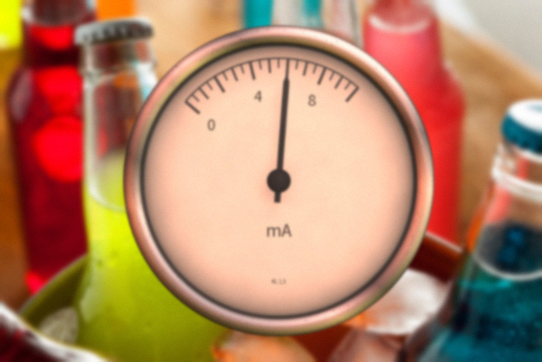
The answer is 6 mA
